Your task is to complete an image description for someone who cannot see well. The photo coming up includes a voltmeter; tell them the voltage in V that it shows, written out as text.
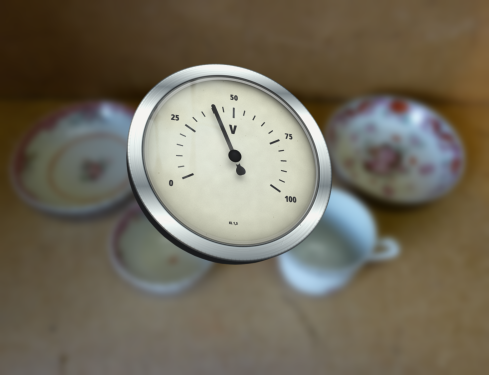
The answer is 40 V
